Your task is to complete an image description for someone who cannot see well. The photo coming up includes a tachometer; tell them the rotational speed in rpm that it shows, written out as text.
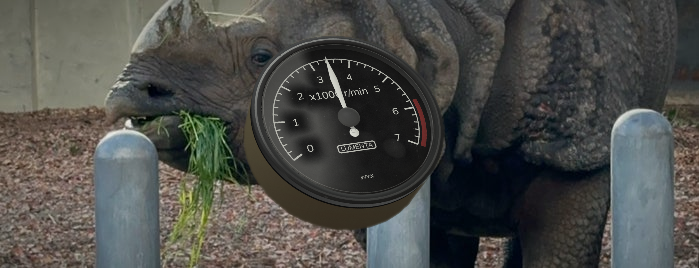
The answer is 3400 rpm
